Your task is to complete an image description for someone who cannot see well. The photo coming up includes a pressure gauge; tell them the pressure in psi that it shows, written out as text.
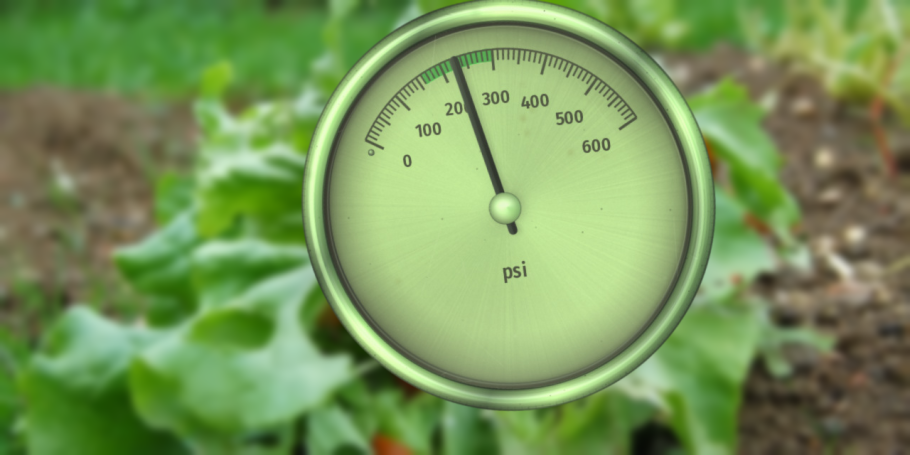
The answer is 230 psi
